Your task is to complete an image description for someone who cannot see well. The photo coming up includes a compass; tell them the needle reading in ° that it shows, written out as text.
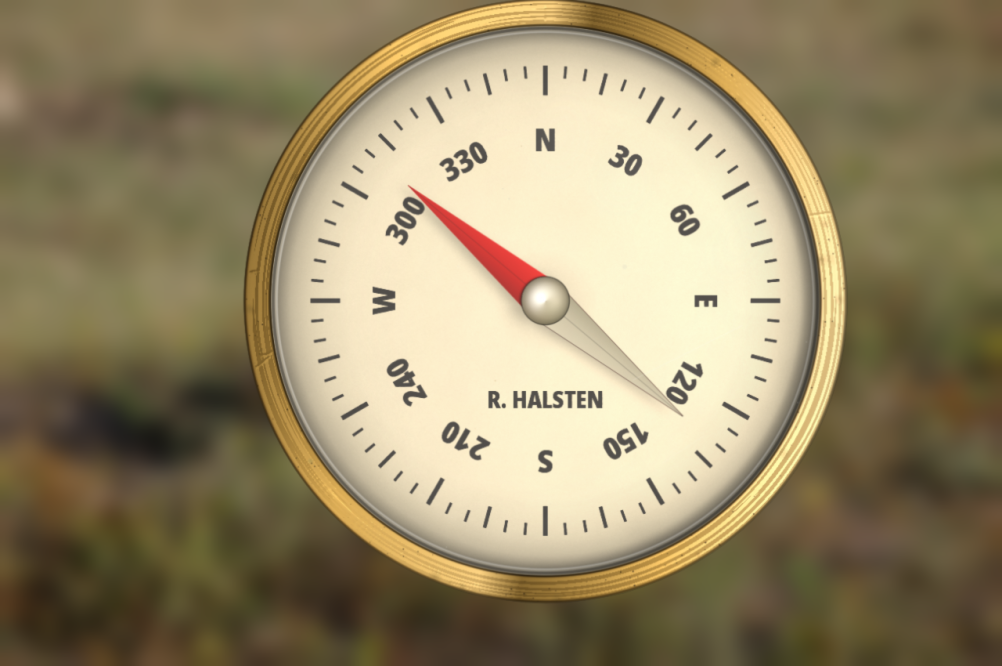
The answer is 310 °
